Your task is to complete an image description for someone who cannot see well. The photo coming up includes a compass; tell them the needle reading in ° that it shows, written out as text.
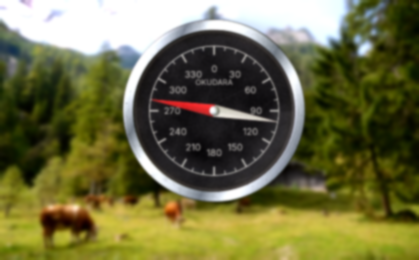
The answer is 280 °
